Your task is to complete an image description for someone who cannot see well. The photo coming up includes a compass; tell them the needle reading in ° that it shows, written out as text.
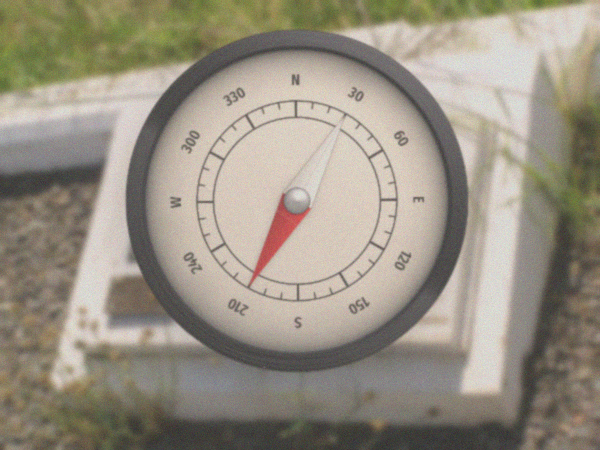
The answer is 210 °
